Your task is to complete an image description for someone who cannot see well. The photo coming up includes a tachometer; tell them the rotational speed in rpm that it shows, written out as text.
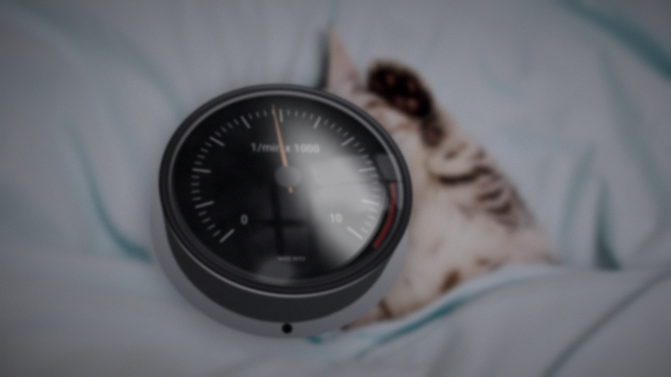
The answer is 4800 rpm
